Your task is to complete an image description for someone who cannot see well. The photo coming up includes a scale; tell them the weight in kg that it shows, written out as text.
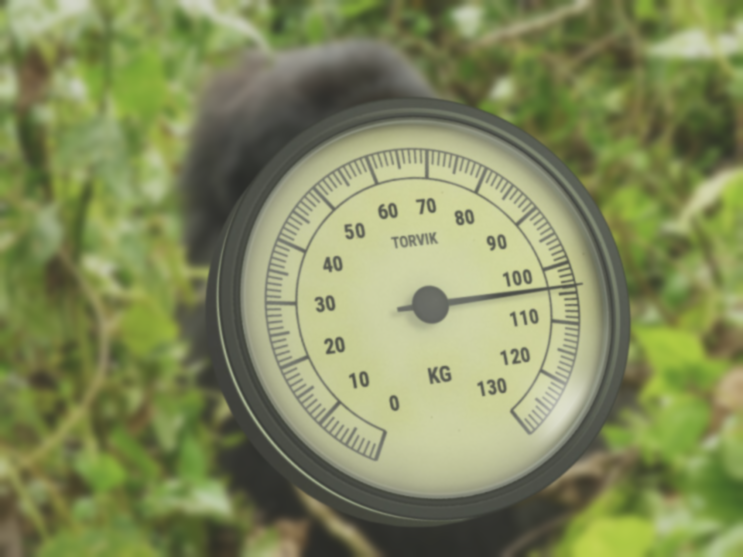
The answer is 104 kg
